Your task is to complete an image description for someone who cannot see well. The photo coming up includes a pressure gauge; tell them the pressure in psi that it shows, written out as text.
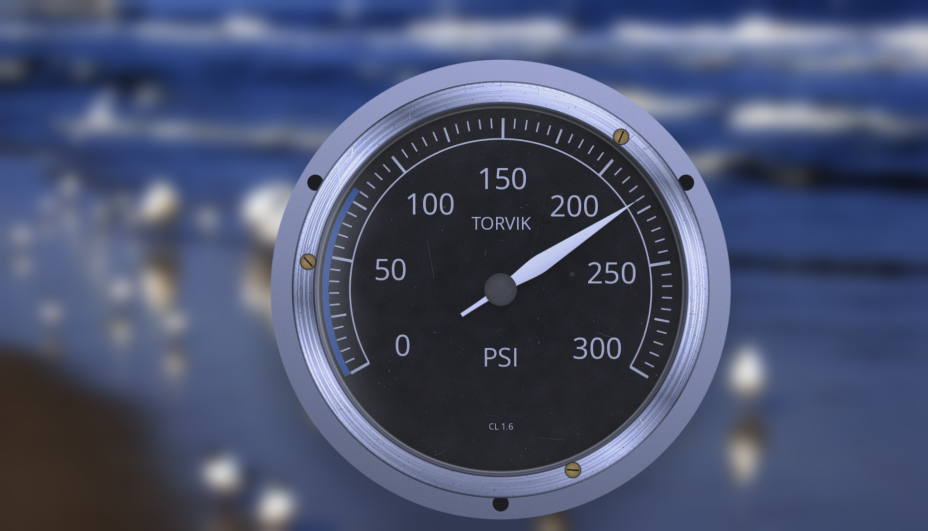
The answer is 220 psi
